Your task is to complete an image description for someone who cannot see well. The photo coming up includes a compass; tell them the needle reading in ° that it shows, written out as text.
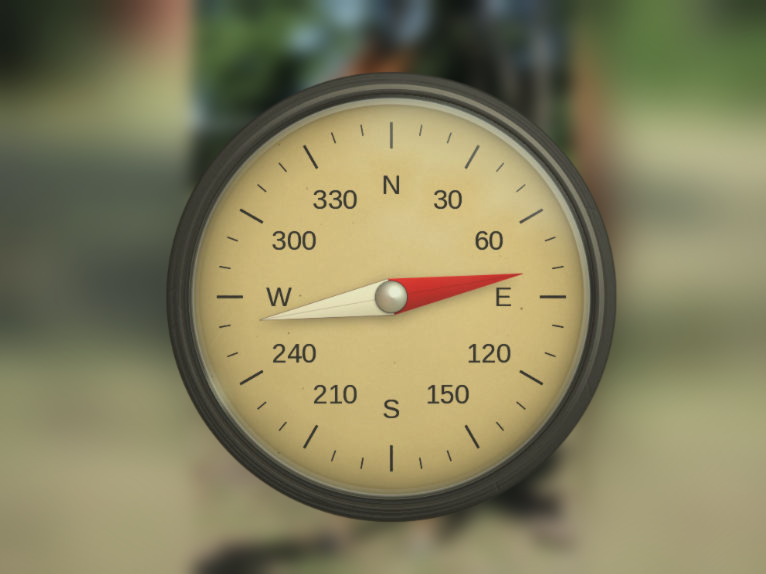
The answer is 80 °
